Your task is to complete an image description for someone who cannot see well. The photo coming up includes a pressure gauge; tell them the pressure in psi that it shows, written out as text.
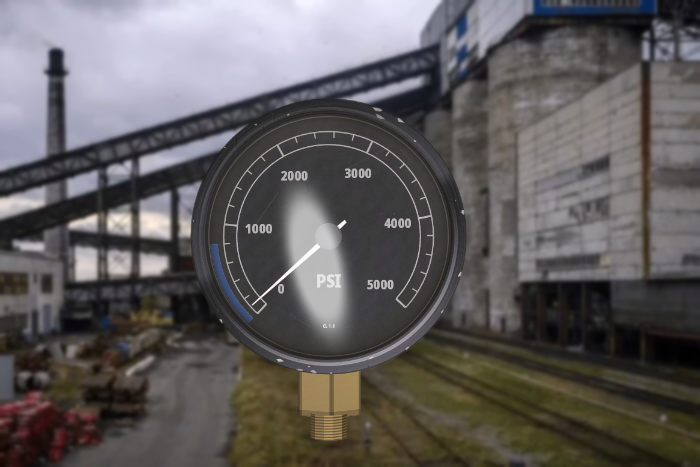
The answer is 100 psi
